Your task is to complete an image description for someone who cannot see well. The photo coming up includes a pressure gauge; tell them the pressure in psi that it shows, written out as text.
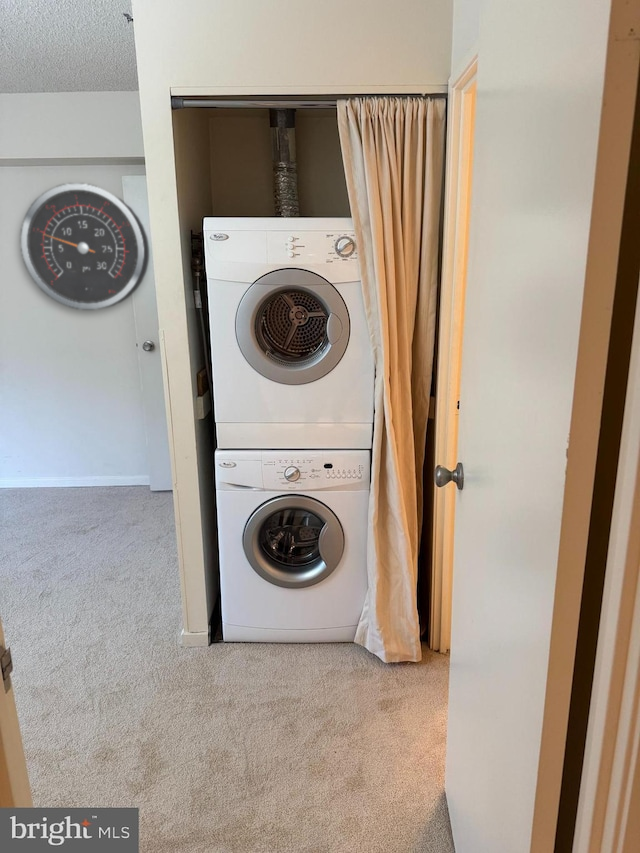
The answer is 7 psi
